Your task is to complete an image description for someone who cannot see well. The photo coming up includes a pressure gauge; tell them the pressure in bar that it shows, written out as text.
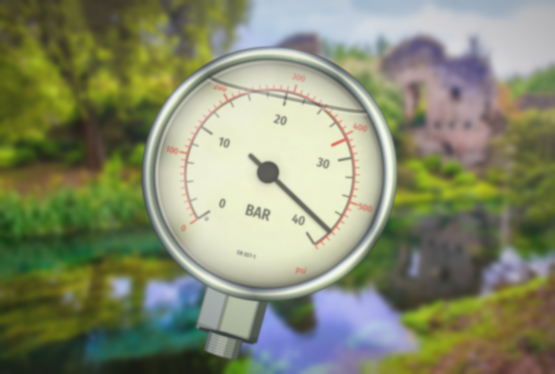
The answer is 38 bar
